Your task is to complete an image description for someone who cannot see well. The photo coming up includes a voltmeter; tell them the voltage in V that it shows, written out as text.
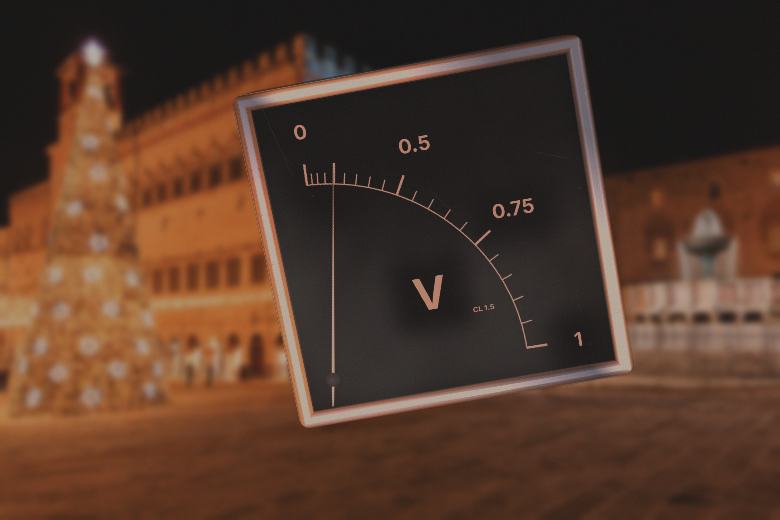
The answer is 0.25 V
